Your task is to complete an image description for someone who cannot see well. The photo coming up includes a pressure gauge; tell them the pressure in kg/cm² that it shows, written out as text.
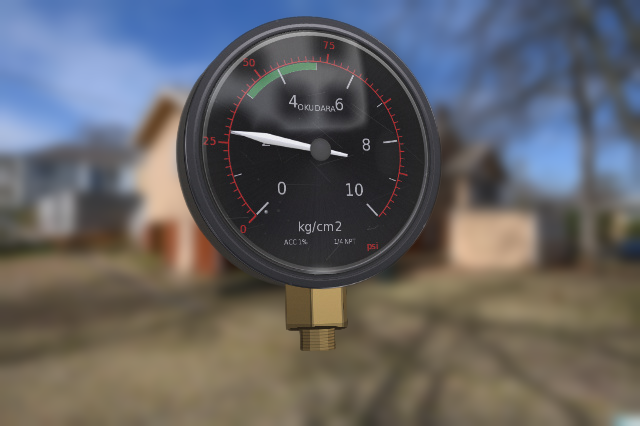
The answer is 2 kg/cm²
